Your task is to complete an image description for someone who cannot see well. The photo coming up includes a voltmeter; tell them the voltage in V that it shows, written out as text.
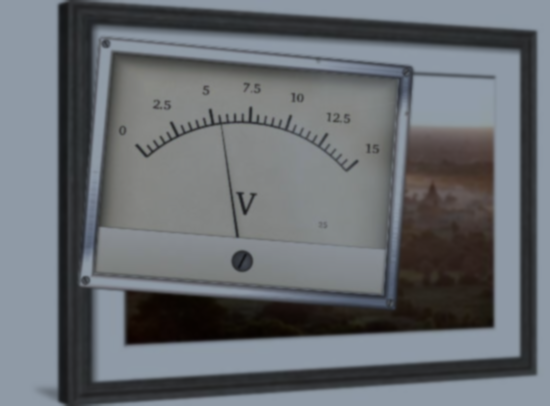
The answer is 5.5 V
